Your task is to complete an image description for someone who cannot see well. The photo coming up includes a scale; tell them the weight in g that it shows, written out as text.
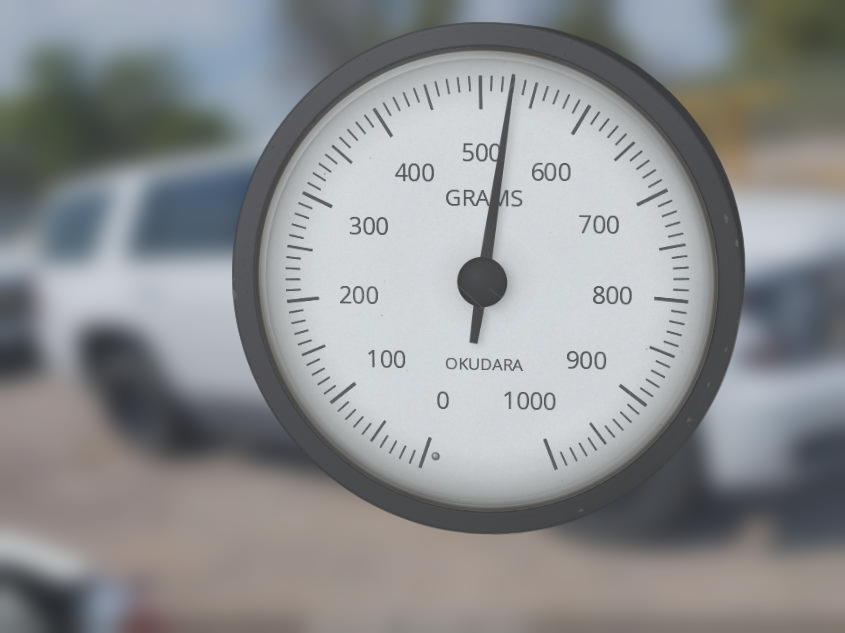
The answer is 530 g
